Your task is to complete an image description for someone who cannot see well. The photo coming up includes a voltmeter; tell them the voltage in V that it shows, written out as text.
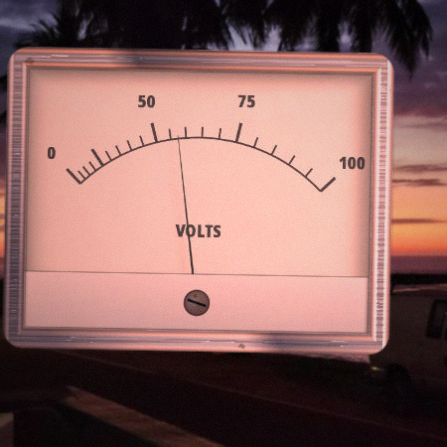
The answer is 57.5 V
